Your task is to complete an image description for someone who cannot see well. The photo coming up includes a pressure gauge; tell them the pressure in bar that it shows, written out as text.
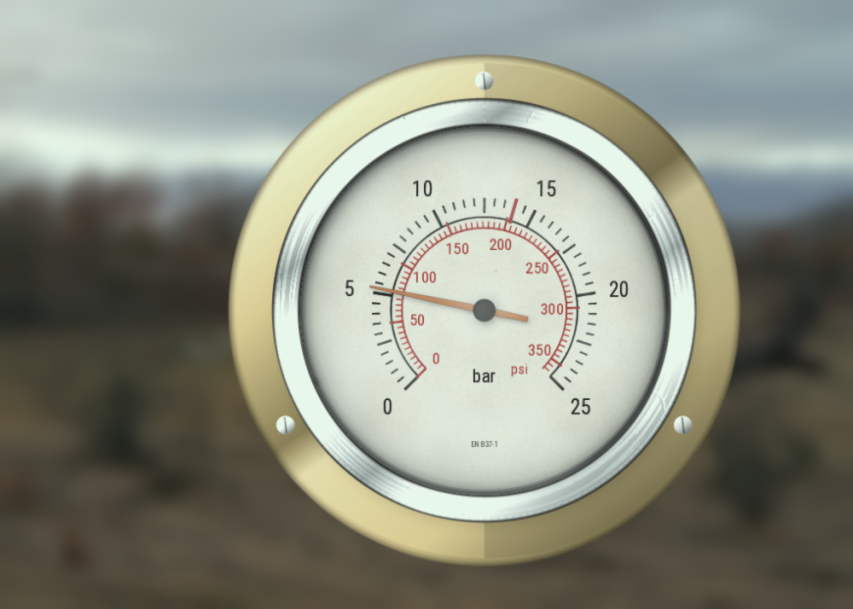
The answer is 5.25 bar
